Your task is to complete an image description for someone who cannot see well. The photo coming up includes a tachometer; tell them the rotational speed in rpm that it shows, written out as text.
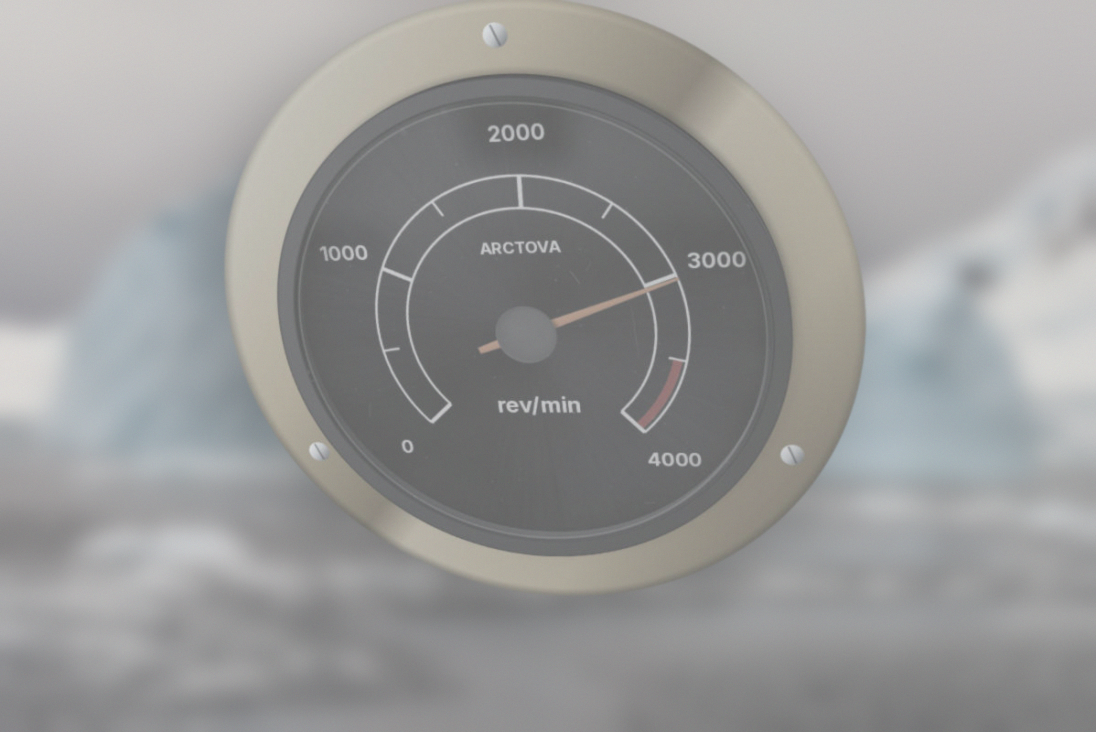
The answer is 3000 rpm
